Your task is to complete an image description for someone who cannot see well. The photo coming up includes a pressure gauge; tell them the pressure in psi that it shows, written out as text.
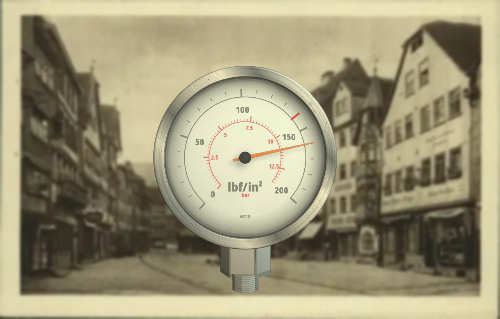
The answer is 160 psi
